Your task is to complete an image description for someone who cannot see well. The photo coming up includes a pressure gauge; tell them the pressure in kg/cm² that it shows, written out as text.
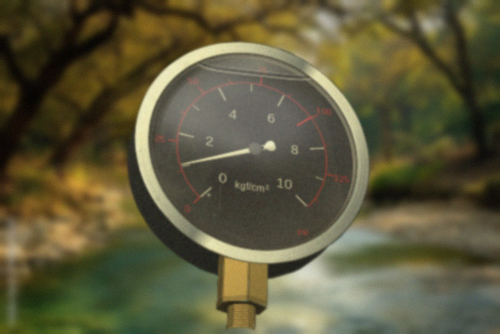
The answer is 1 kg/cm²
